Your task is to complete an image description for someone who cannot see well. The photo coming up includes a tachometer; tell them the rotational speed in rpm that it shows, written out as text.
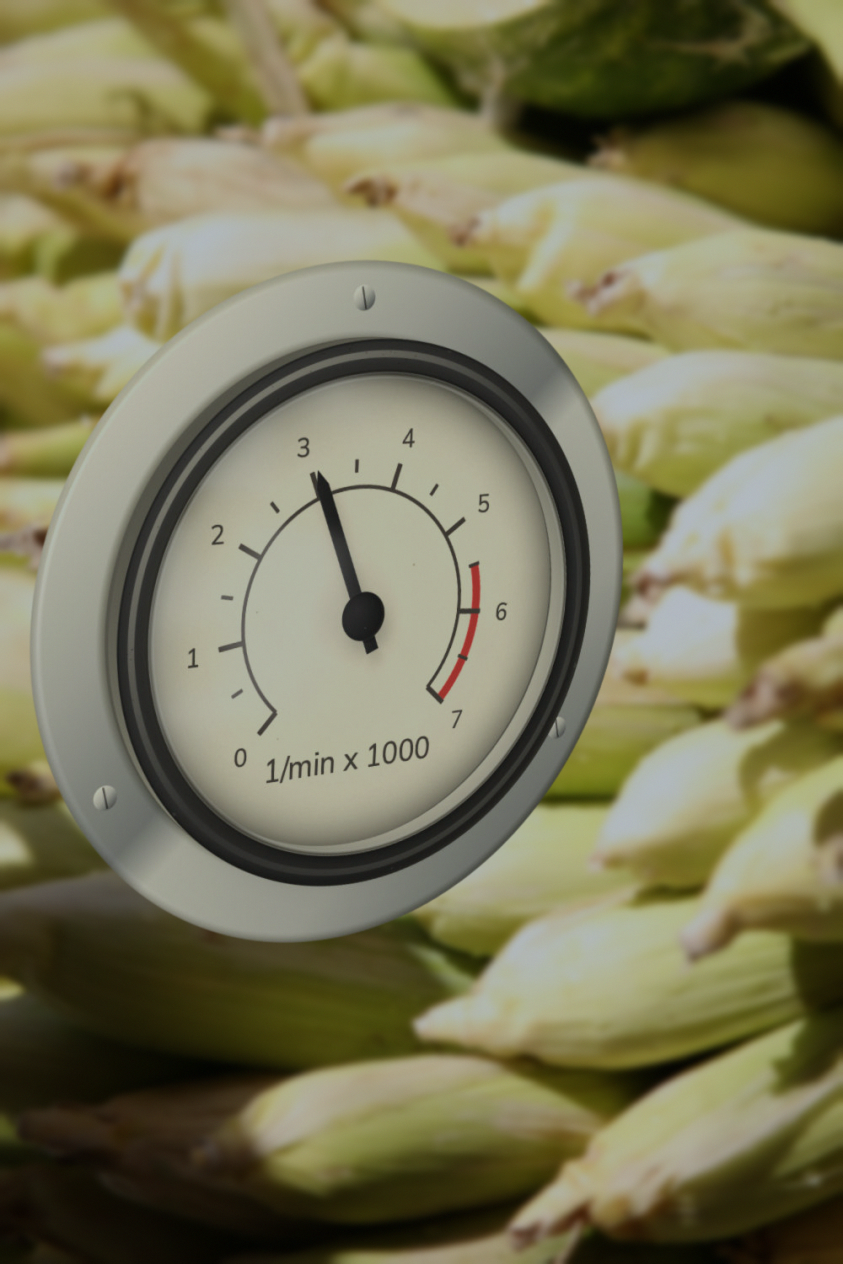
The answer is 3000 rpm
